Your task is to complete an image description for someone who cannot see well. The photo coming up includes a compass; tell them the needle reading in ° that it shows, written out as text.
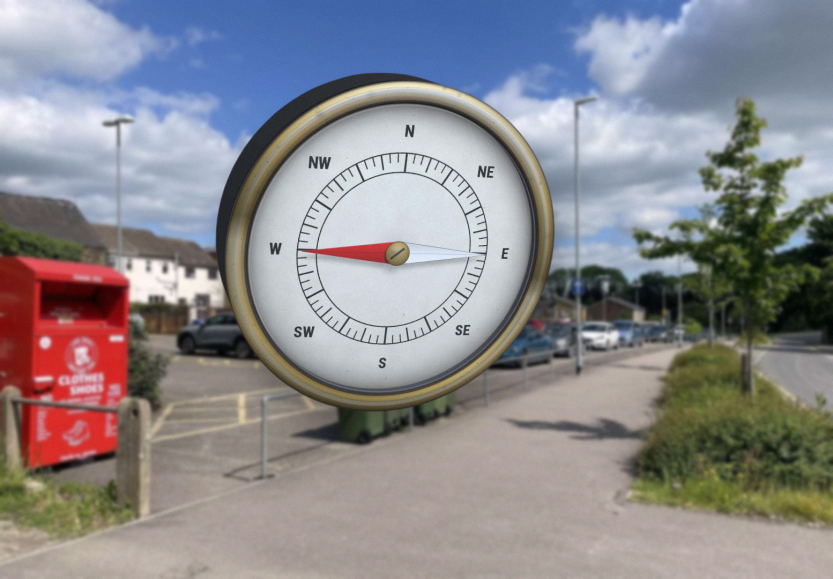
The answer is 270 °
